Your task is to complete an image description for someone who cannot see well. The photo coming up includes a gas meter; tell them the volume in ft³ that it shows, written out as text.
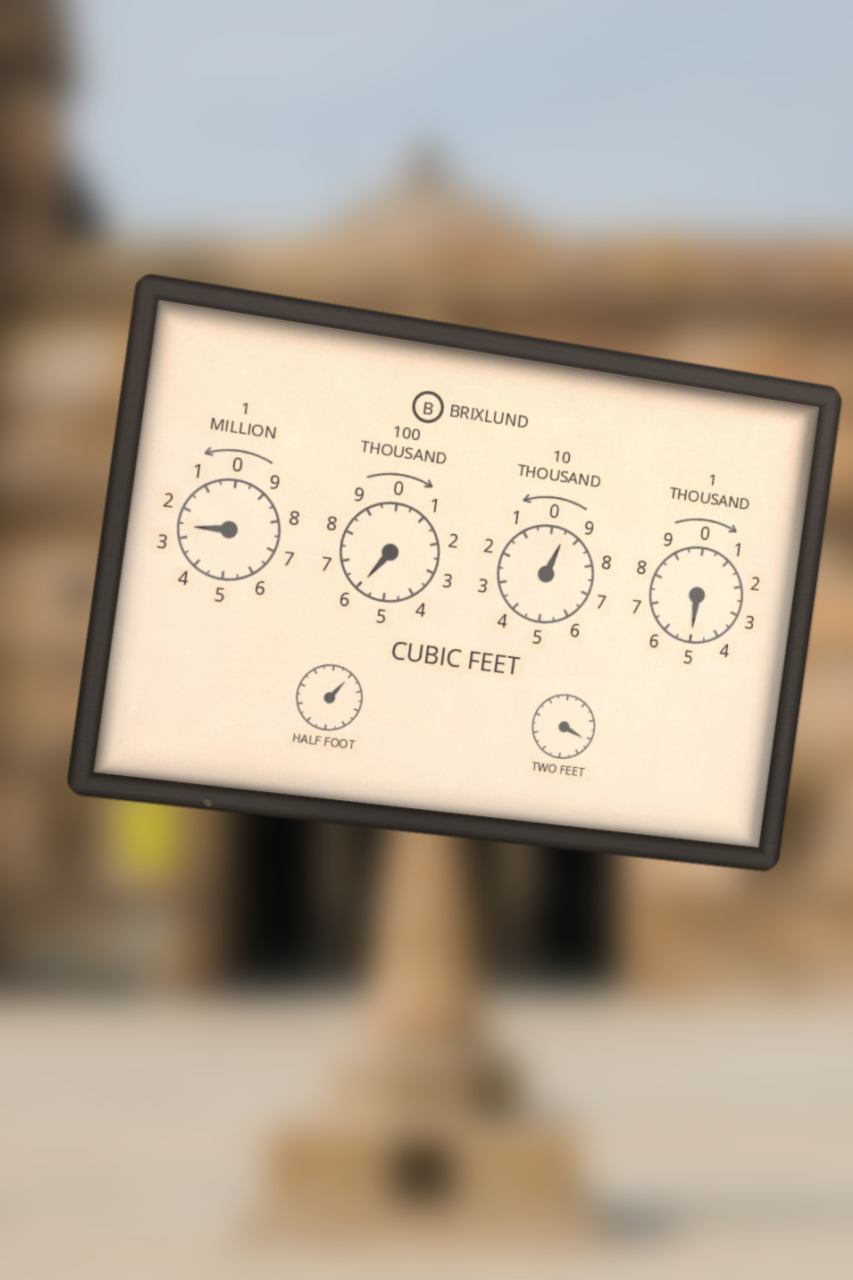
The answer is 259500 ft³
